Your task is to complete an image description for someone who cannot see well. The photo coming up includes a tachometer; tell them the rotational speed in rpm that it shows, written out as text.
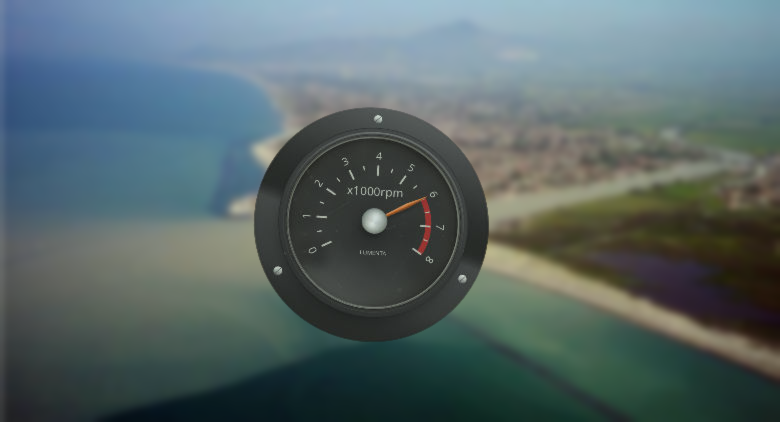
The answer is 6000 rpm
